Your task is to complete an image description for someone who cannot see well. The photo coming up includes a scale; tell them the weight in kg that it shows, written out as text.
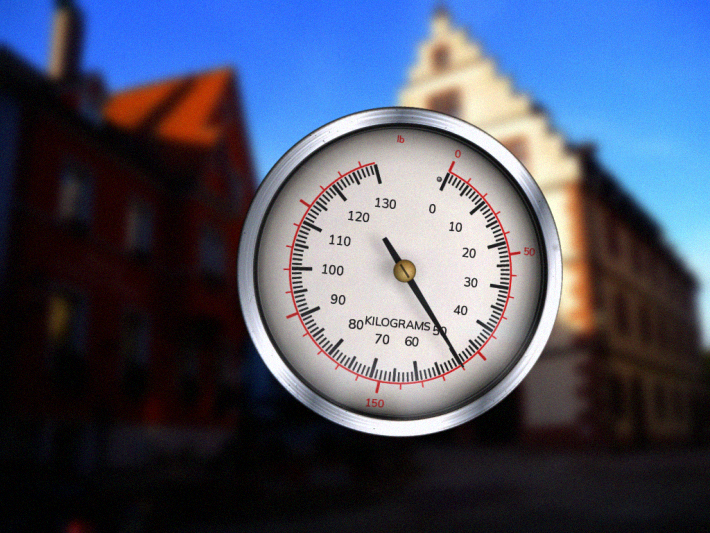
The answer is 50 kg
